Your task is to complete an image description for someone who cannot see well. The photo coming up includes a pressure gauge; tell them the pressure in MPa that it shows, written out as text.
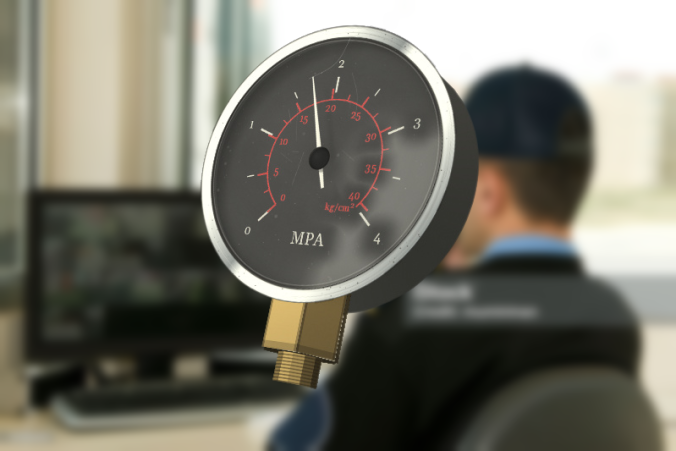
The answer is 1.75 MPa
